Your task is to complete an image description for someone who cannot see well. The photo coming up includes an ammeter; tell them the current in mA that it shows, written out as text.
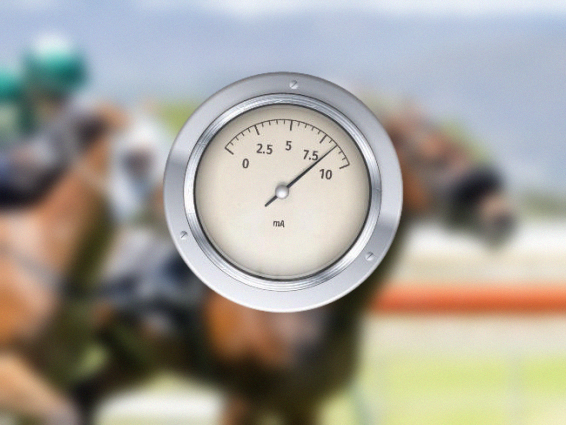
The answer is 8.5 mA
